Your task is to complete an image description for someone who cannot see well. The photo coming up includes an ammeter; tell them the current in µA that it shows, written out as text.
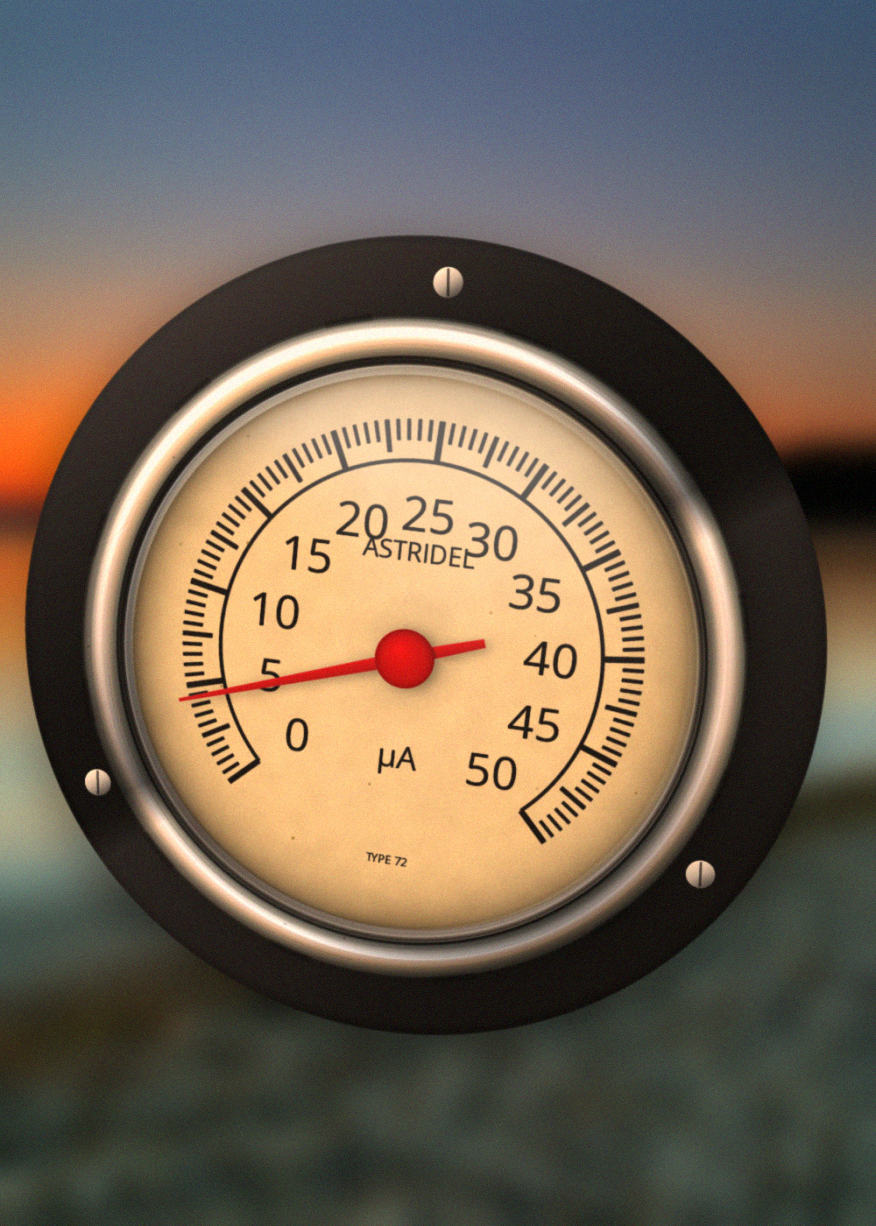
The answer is 4.5 µA
